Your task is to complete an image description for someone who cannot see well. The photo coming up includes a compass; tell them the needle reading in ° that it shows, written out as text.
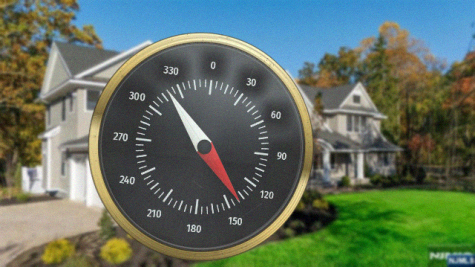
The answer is 140 °
